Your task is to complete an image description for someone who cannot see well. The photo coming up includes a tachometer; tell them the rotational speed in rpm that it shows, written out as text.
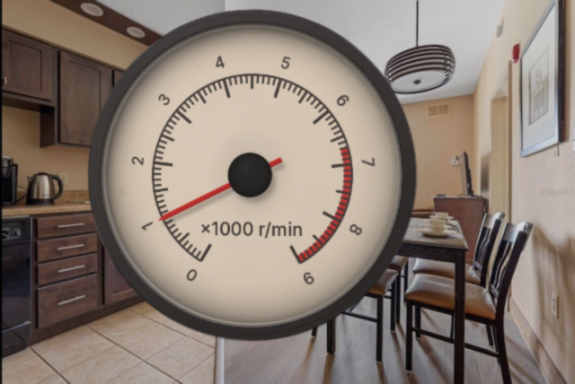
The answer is 1000 rpm
